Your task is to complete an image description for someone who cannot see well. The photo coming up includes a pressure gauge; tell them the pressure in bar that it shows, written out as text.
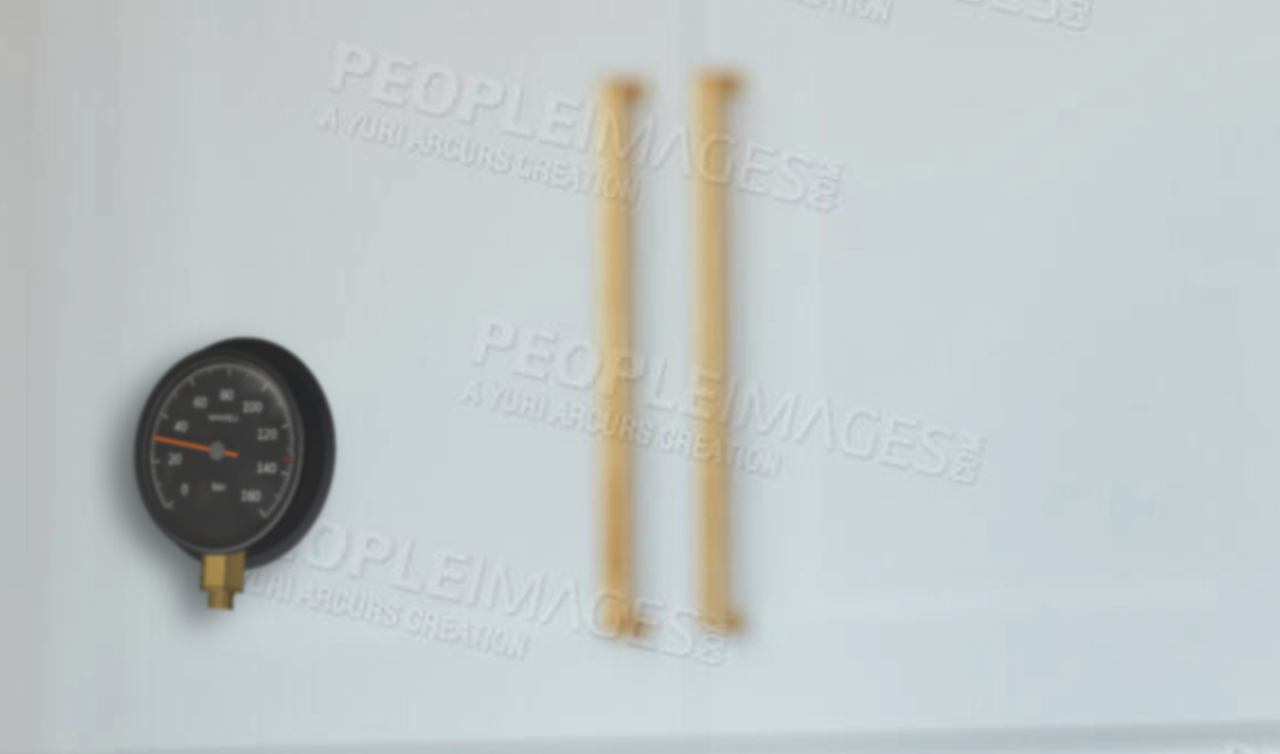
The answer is 30 bar
